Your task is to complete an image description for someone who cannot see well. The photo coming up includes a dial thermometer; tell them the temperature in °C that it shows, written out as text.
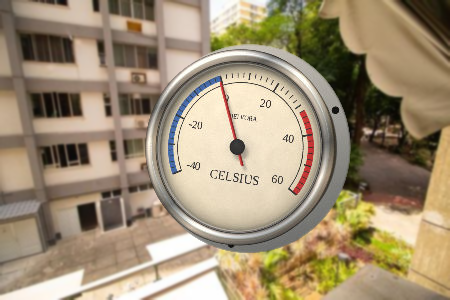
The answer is 0 °C
